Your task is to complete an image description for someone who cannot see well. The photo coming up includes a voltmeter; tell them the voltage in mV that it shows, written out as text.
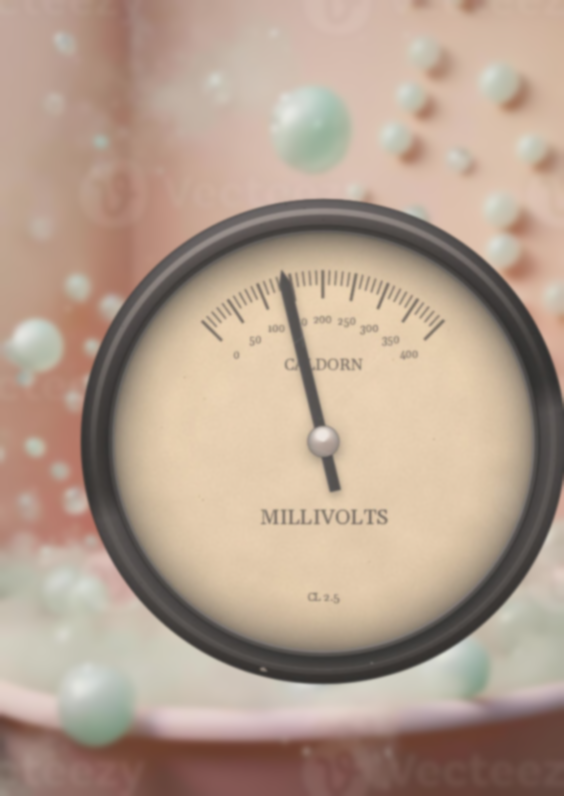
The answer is 140 mV
